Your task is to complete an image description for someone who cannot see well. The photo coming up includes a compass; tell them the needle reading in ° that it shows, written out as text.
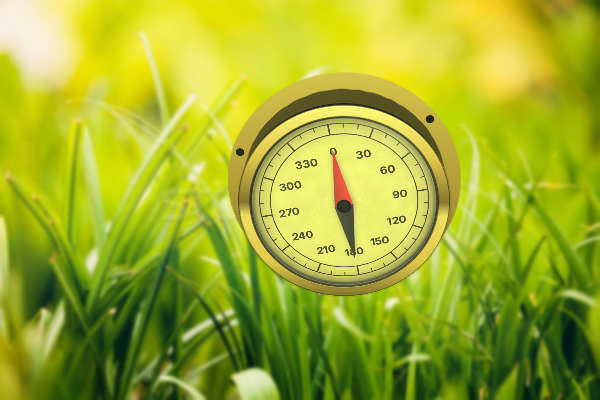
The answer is 0 °
